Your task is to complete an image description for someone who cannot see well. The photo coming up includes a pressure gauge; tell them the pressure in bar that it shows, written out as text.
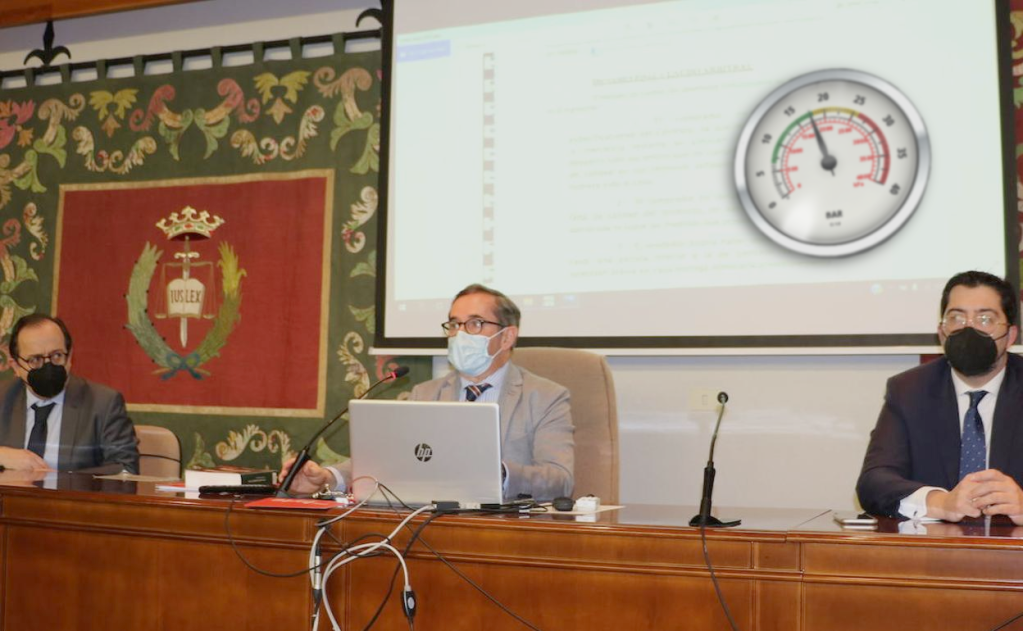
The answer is 17.5 bar
